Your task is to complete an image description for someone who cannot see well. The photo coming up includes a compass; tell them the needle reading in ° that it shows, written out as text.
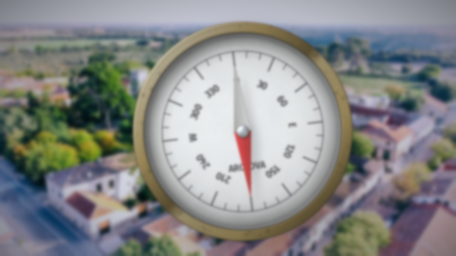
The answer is 180 °
